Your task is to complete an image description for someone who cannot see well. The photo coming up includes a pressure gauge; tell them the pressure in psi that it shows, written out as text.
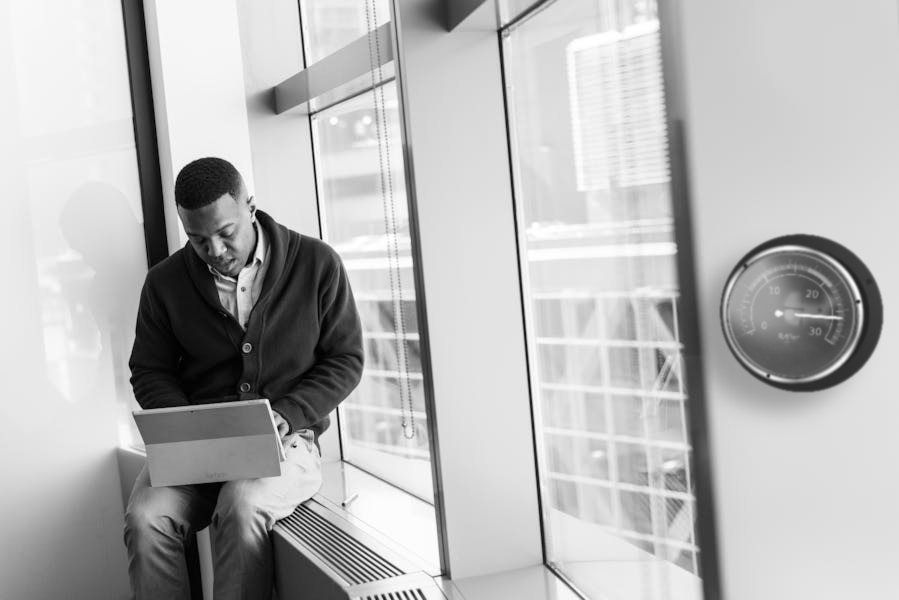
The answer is 26 psi
